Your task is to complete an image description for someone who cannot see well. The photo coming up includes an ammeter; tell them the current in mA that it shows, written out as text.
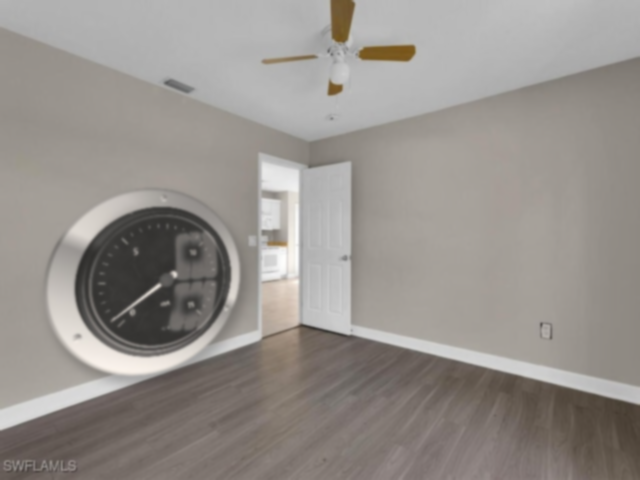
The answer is 0.5 mA
